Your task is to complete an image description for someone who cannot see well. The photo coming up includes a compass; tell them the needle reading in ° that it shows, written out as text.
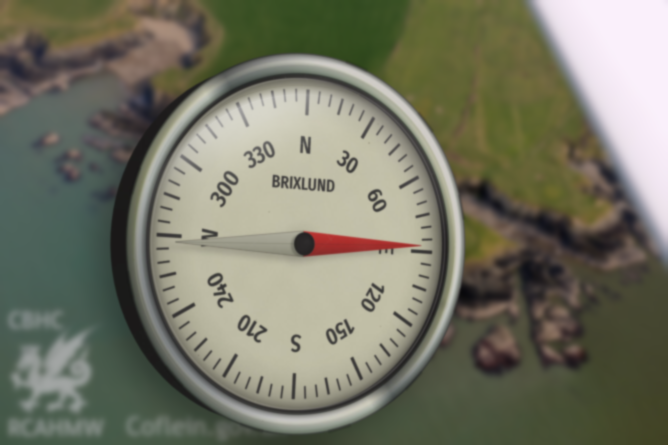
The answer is 87.5 °
